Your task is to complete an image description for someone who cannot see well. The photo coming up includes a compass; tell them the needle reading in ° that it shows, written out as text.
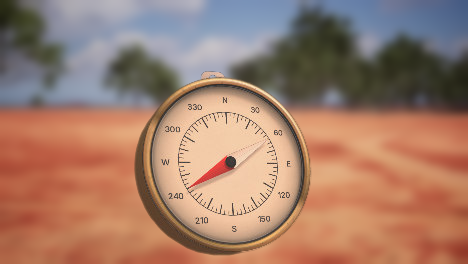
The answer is 240 °
